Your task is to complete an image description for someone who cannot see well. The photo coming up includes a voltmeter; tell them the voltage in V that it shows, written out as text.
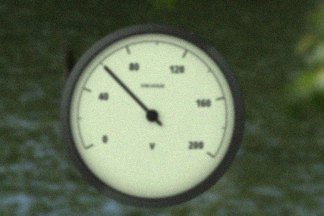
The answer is 60 V
